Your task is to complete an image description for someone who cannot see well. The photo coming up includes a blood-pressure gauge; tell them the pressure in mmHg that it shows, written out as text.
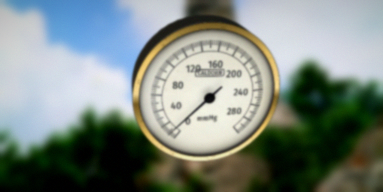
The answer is 10 mmHg
